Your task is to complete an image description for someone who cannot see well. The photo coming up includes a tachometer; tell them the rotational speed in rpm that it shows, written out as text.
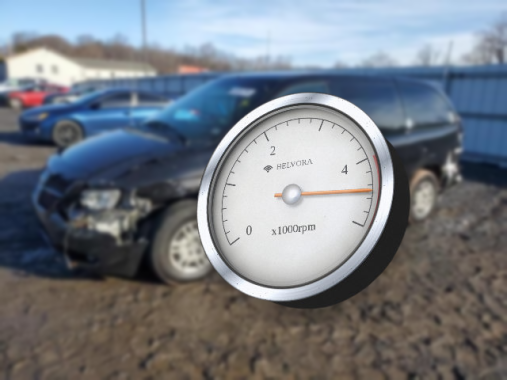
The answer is 4500 rpm
